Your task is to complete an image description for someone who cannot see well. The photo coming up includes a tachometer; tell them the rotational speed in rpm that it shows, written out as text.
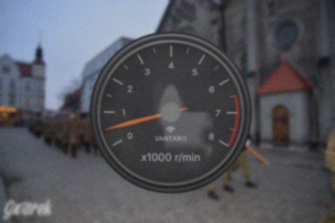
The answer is 500 rpm
